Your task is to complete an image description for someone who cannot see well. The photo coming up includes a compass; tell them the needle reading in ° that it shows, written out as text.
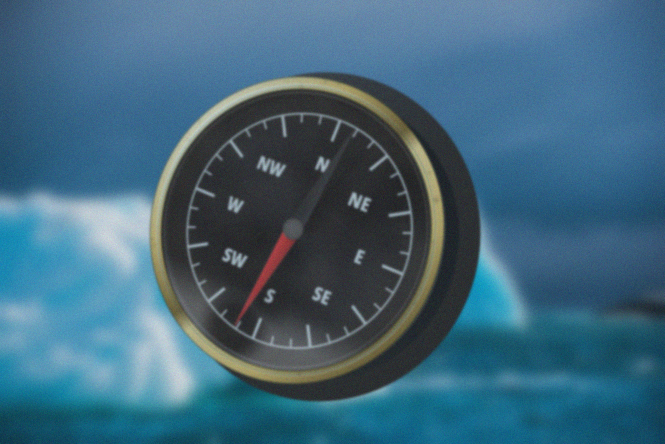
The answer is 190 °
